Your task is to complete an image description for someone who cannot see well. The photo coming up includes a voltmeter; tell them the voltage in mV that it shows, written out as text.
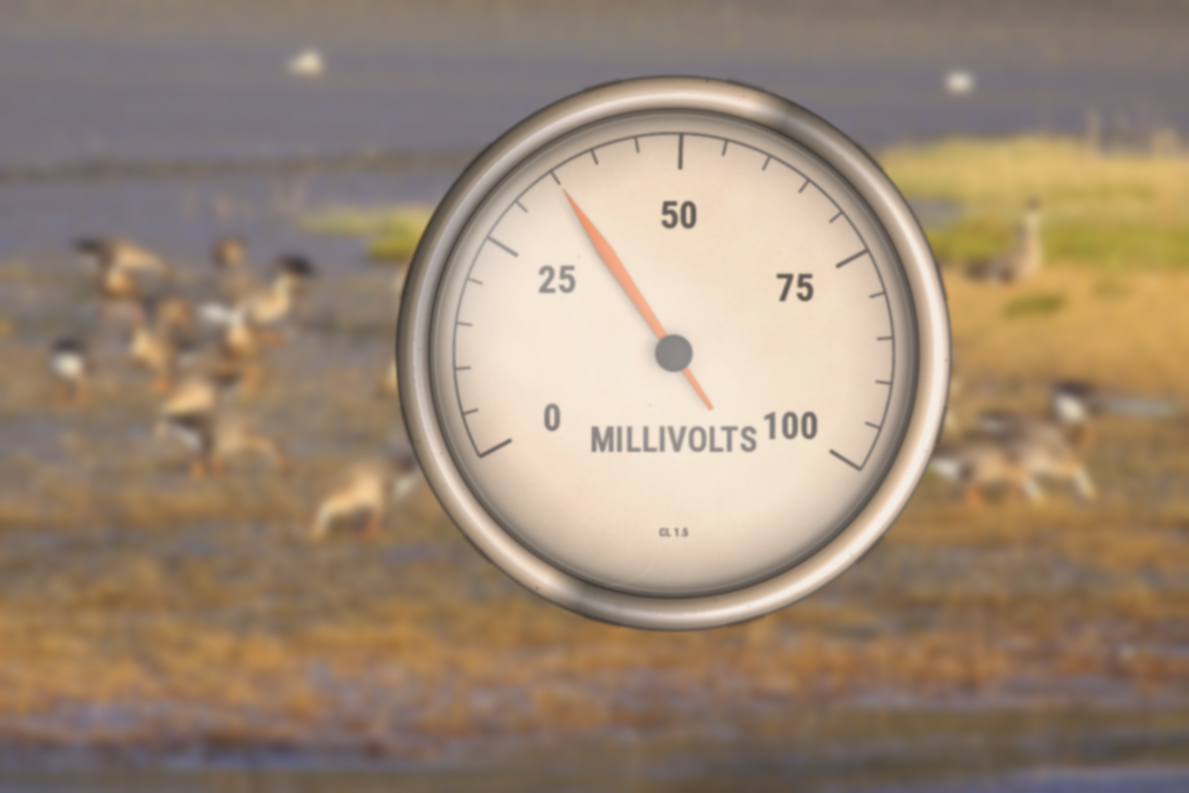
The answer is 35 mV
